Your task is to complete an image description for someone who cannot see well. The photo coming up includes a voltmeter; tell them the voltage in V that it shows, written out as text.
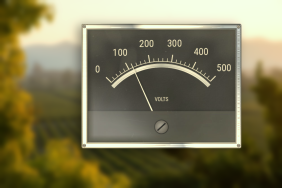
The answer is 120 V
